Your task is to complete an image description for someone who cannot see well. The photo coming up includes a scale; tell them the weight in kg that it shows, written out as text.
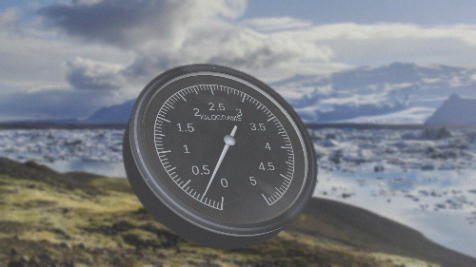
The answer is 0.25 kg
